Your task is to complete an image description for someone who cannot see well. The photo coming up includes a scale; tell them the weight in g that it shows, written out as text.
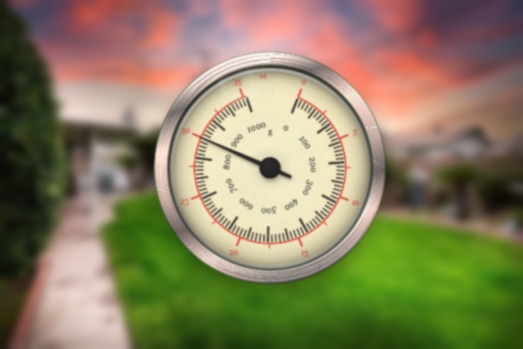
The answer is 850 g
